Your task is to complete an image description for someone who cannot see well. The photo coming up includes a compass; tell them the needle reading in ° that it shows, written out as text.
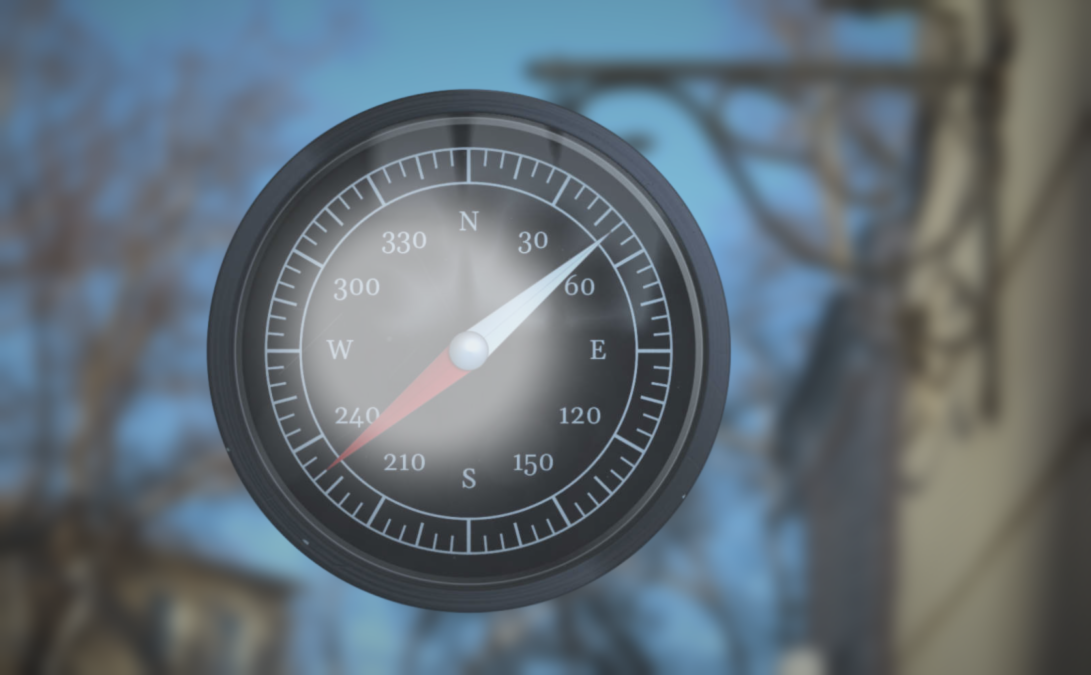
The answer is 230 °
